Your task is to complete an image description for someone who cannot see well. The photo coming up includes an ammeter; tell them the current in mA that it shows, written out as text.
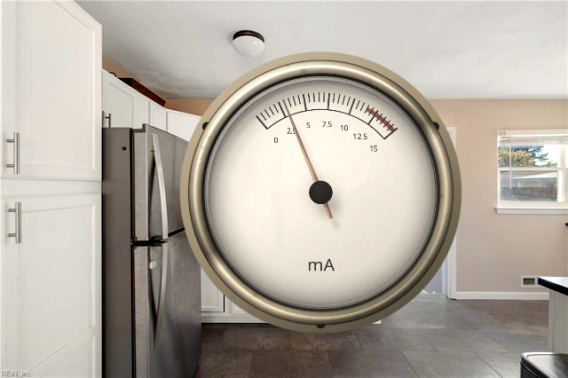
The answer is 3 mA
